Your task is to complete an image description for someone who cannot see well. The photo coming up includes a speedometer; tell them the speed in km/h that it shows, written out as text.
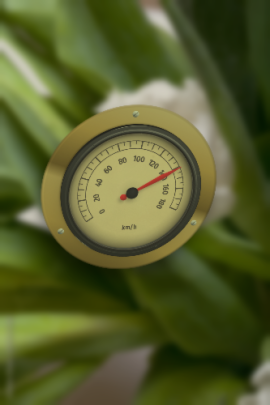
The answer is 140 km/h
